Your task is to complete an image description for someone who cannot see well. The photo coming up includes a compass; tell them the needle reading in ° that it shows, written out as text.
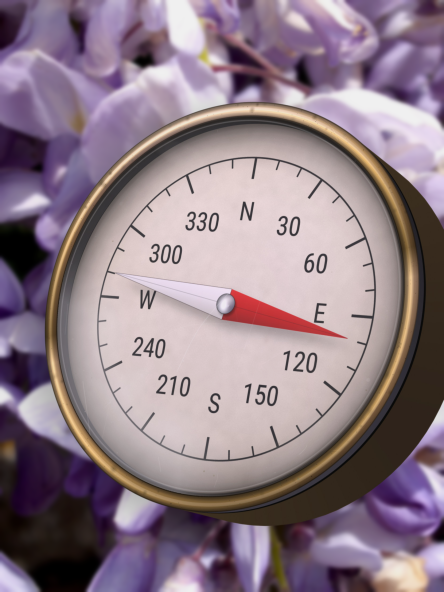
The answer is 100 °
